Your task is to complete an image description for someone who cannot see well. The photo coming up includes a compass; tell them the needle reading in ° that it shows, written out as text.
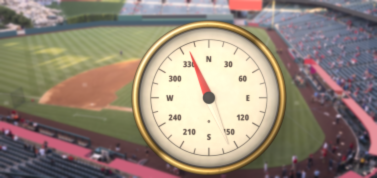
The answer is 337.5 °
